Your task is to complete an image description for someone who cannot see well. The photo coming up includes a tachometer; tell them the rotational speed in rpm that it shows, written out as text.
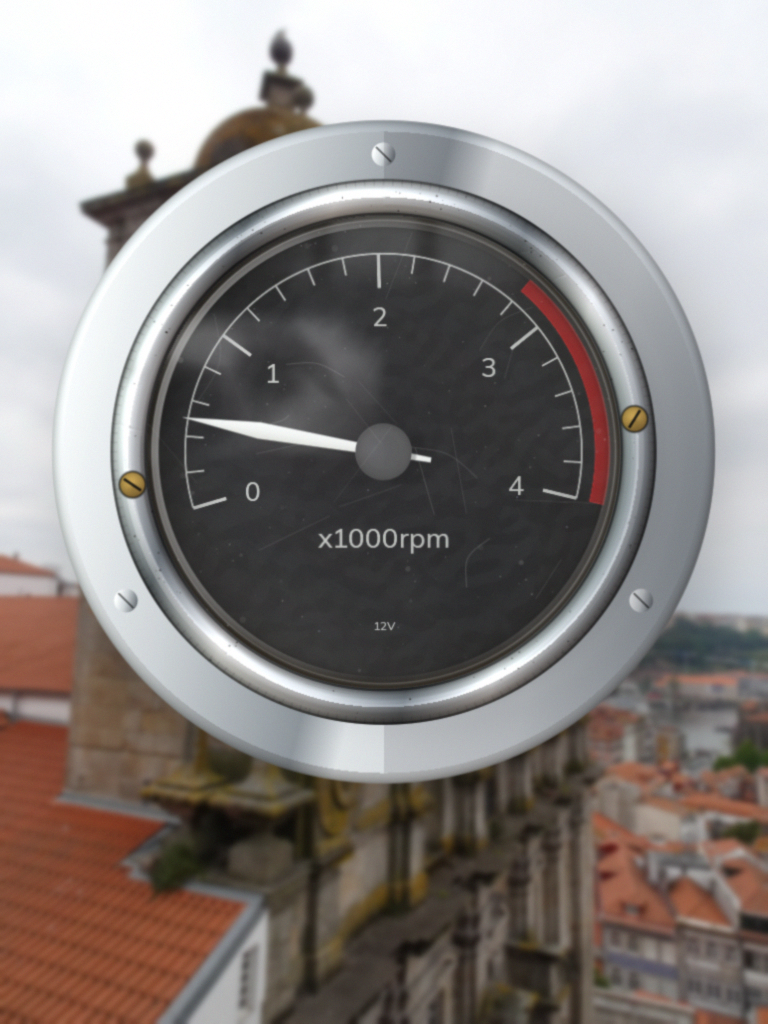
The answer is 500 rpm
